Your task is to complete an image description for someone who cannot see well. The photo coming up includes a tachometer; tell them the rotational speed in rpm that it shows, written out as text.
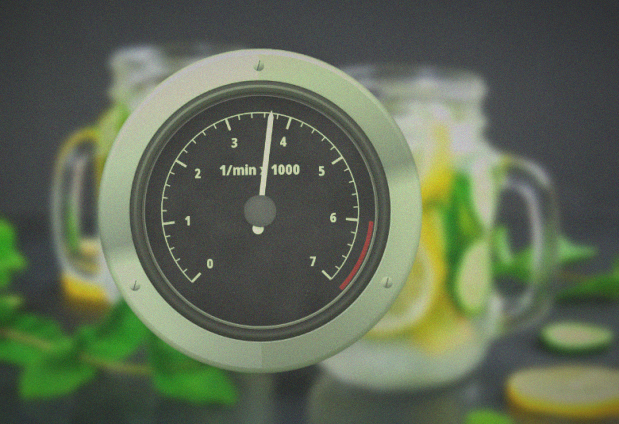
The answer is 3700 rpm
